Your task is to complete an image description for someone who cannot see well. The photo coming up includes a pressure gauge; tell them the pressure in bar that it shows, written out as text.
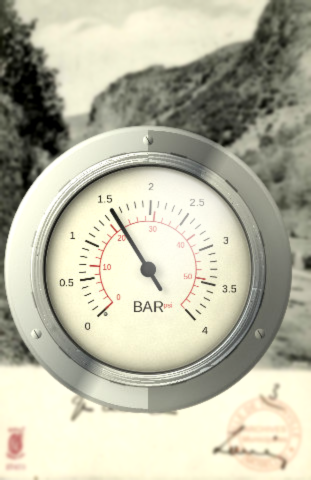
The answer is 1.5 bar
